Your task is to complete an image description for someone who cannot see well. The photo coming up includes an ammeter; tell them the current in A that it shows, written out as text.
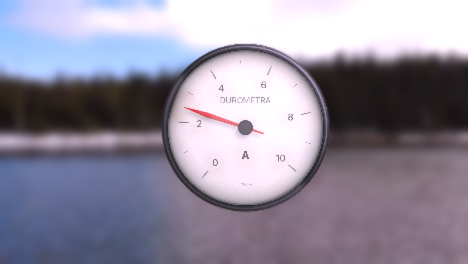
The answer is 2.5 A
